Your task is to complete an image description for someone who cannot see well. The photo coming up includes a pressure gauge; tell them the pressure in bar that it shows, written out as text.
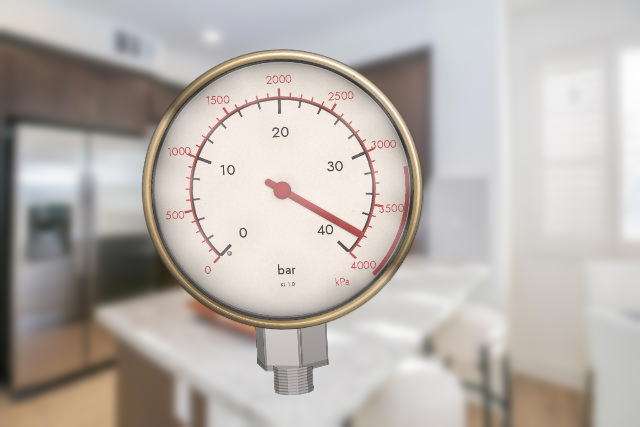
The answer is 38 bar
